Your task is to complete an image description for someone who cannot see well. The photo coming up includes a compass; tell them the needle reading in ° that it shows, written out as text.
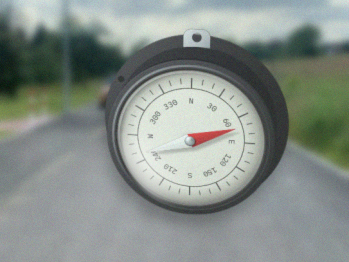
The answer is 70 °
